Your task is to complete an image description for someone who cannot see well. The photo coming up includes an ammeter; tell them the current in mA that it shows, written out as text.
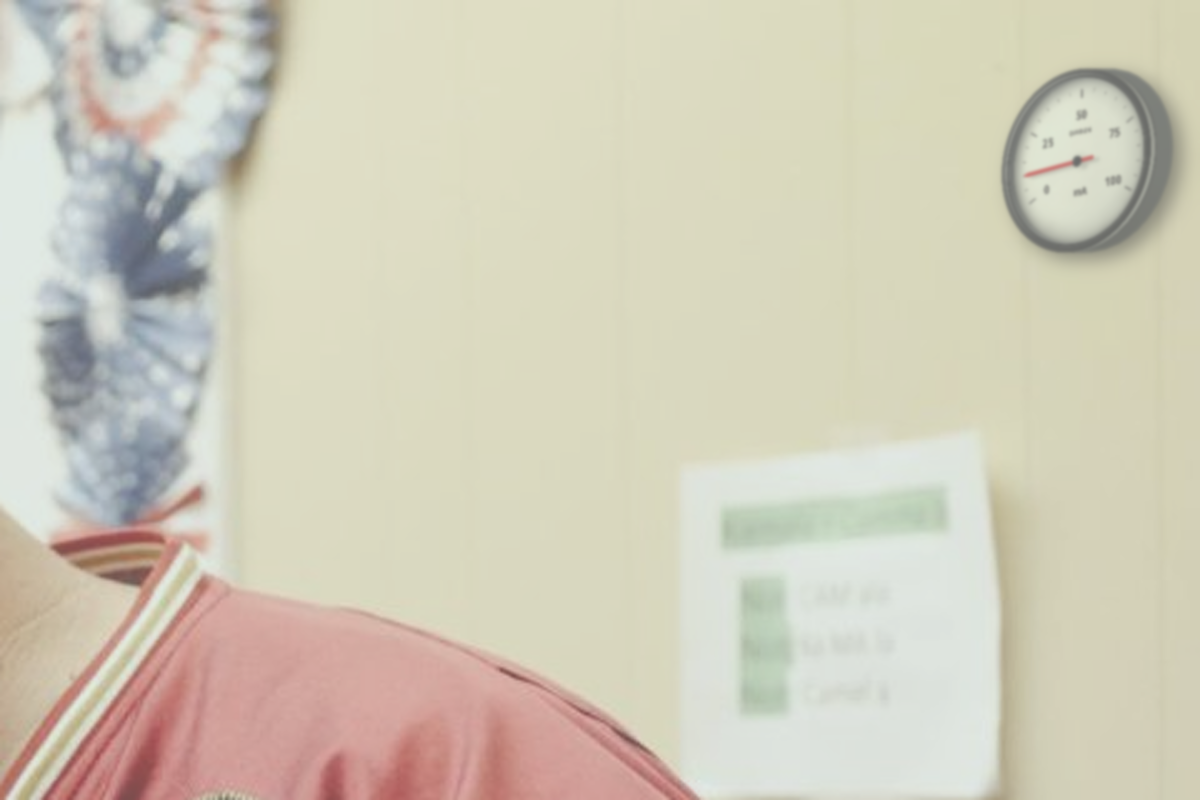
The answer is 10 mA
